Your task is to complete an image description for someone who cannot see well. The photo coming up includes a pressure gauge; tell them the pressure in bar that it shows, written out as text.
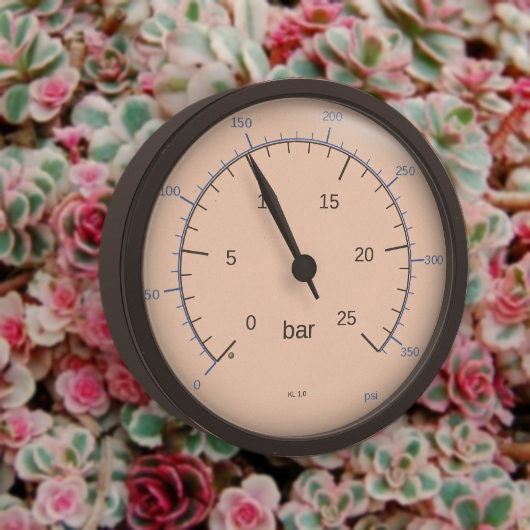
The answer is 10 bar
